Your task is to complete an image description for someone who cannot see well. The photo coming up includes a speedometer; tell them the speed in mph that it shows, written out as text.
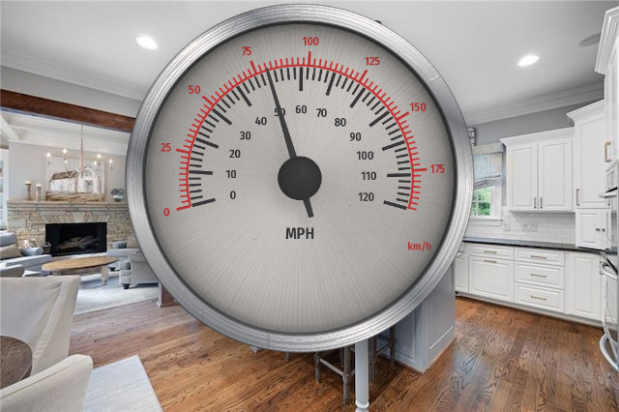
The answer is 50 mph
